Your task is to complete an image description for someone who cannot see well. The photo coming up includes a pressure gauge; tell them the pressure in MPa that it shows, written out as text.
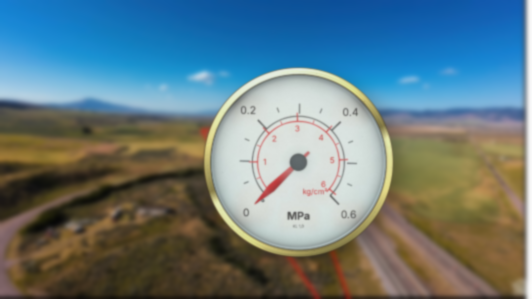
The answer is 0 MPa
